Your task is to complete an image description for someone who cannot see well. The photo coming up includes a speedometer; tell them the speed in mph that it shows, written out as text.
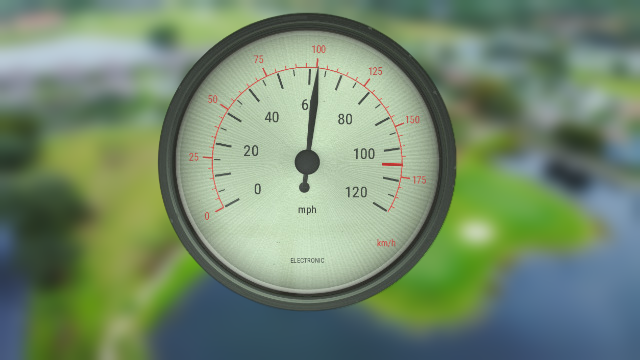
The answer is 62.5 mph
